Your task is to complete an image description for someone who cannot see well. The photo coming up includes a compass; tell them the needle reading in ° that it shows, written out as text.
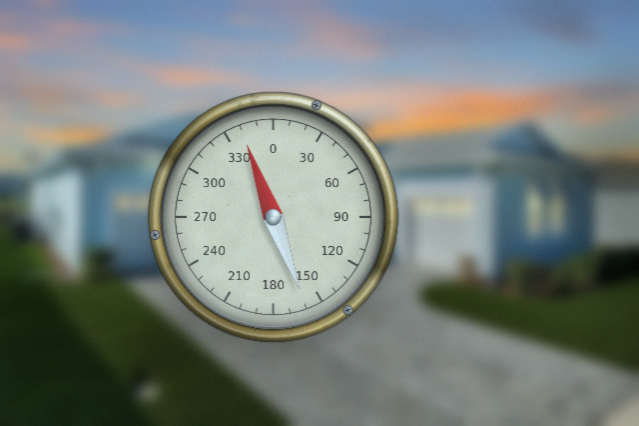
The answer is 340 °
